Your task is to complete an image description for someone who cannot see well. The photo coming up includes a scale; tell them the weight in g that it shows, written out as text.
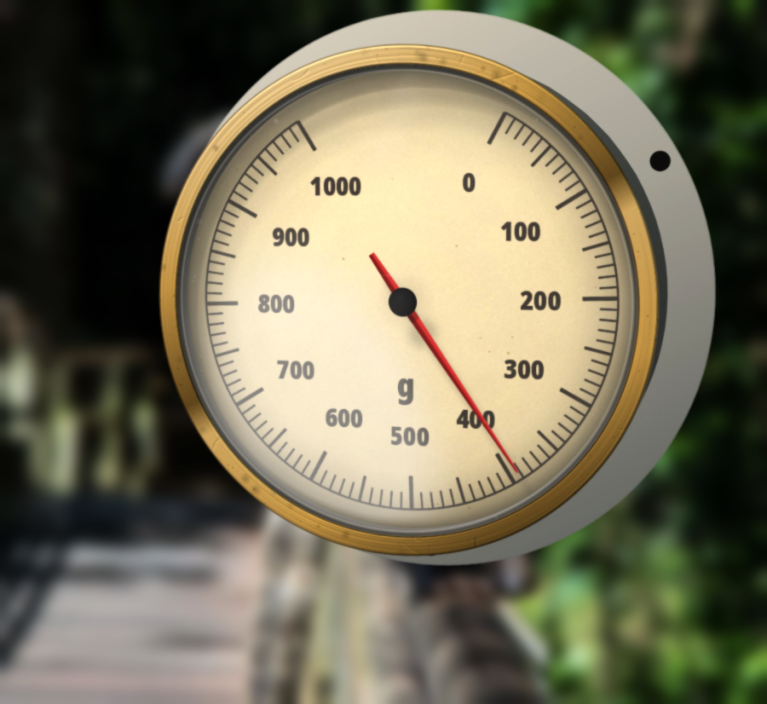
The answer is 390 g
